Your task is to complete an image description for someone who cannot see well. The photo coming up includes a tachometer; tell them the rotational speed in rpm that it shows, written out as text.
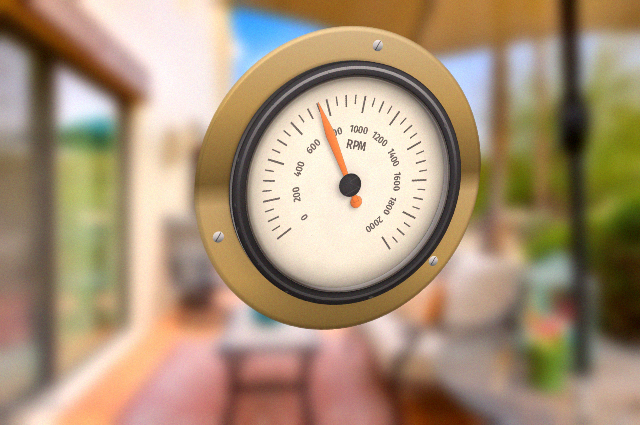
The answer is 750 rpm
